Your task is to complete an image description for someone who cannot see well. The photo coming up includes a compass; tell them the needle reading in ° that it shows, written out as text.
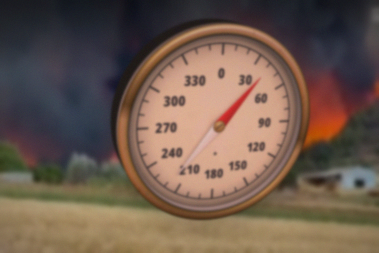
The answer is 40 °
